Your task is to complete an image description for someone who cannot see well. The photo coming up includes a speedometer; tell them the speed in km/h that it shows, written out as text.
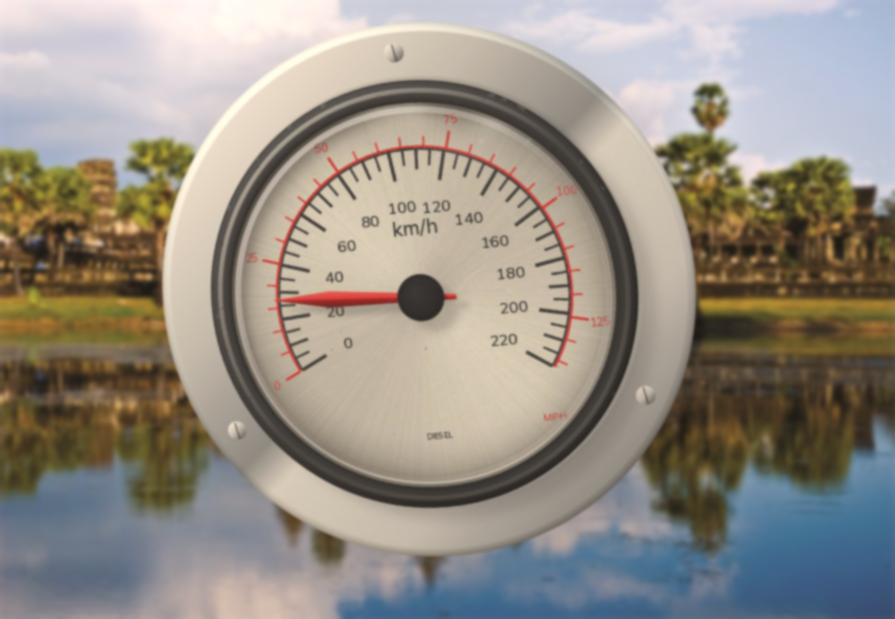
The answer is 27.5 km/h
